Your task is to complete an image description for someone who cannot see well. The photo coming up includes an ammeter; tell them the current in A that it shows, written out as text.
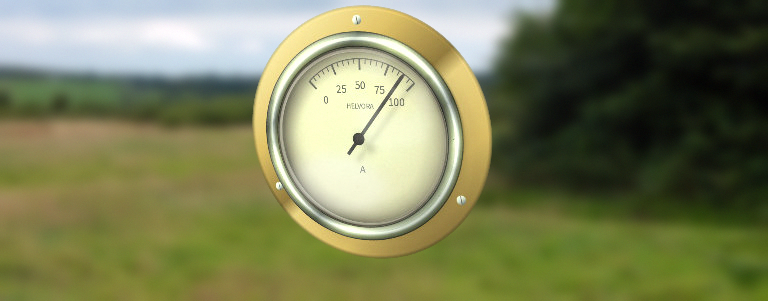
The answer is 90 A
